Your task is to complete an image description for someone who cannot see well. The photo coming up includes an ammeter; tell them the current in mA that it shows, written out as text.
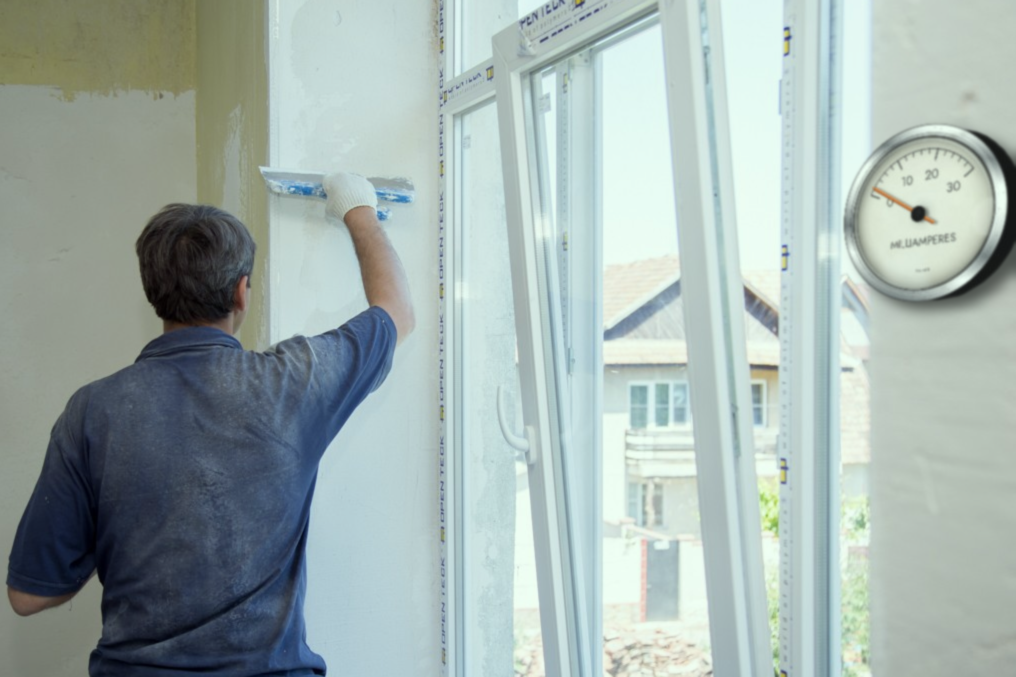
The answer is 2 mA
